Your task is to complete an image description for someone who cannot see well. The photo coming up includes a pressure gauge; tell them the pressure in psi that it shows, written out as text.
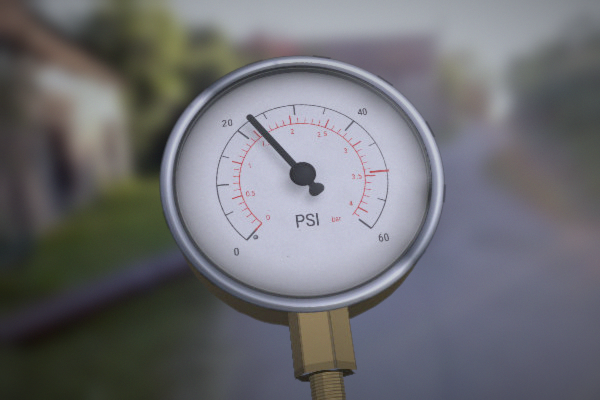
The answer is 22.5 psi
